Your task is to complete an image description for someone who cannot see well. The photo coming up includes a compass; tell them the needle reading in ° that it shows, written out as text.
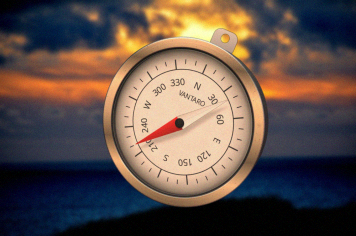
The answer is 220 °
